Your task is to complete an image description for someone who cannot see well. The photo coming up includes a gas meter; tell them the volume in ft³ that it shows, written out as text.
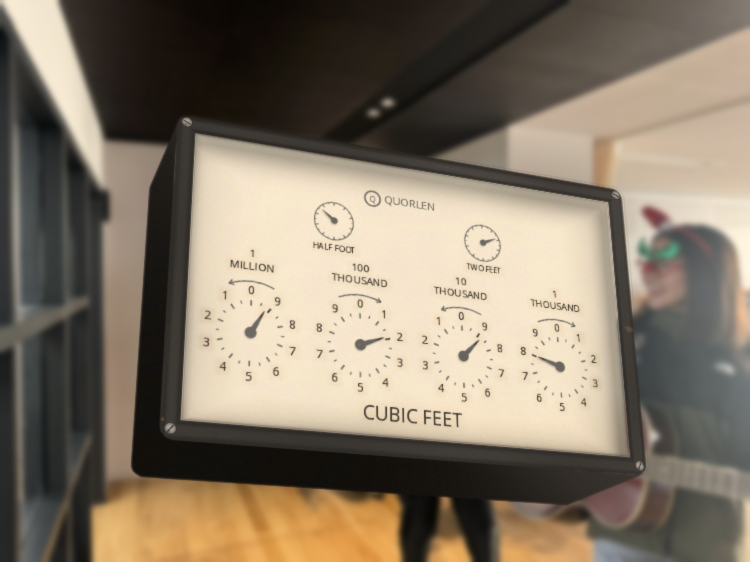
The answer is 918800 ft³
